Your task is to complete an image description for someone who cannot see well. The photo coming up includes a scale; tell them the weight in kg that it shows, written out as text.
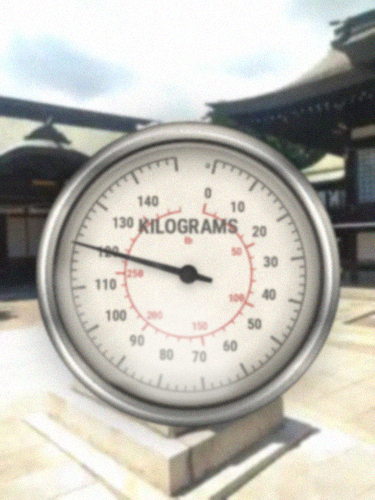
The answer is 120 kg
